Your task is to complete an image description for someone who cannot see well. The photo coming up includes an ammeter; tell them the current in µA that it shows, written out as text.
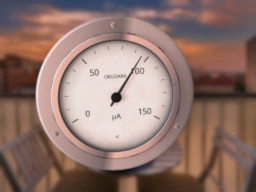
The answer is 95 µA
